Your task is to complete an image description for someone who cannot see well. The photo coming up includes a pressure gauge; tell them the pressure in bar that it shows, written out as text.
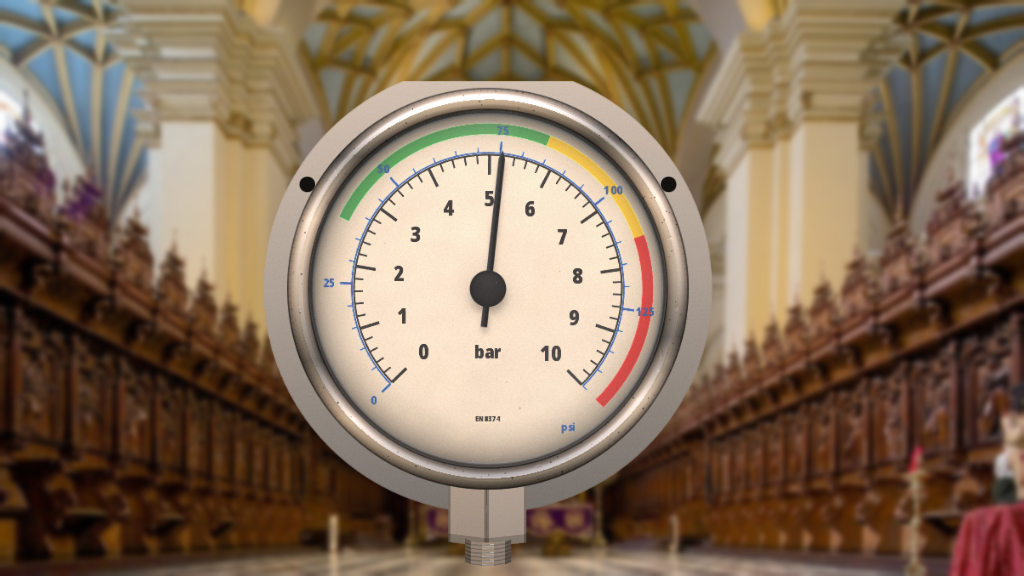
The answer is 5.2 bar
